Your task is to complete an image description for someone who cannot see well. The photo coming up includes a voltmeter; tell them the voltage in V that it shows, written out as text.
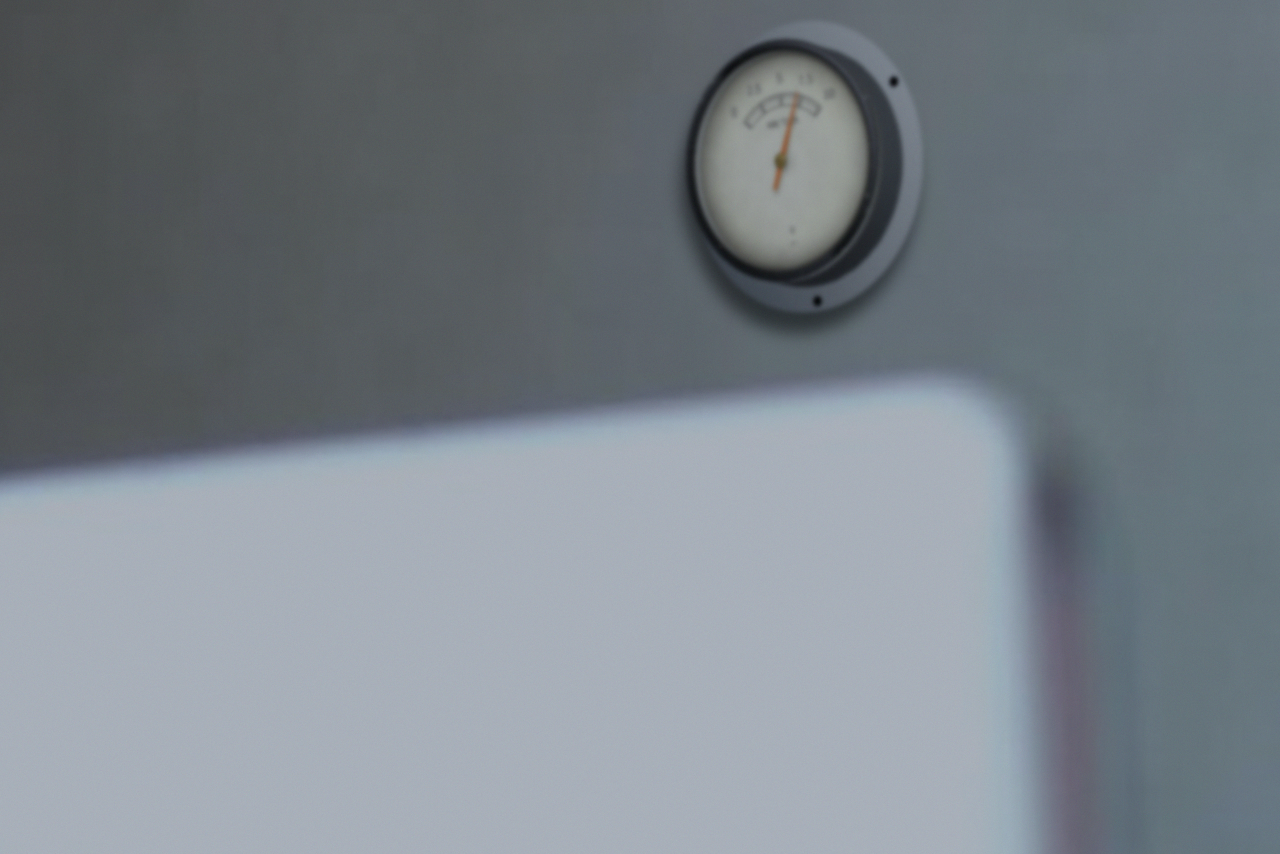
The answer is 7.5 V
